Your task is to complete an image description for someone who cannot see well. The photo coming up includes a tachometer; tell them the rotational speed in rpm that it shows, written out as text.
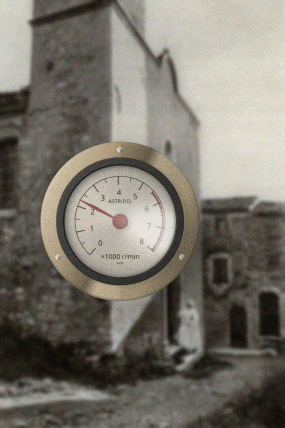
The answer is 2250 rpm
